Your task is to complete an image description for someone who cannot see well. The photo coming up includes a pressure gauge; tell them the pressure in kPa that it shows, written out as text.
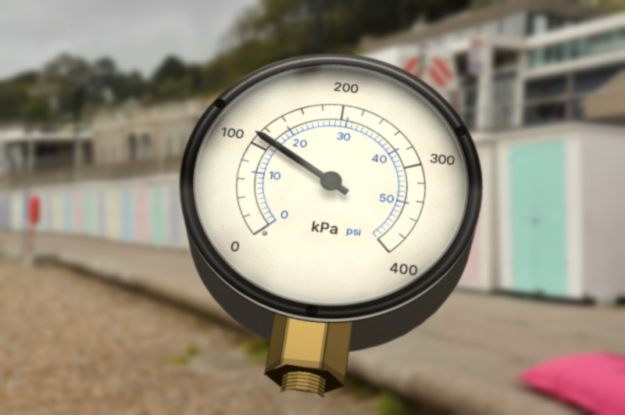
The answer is 110 kPa
